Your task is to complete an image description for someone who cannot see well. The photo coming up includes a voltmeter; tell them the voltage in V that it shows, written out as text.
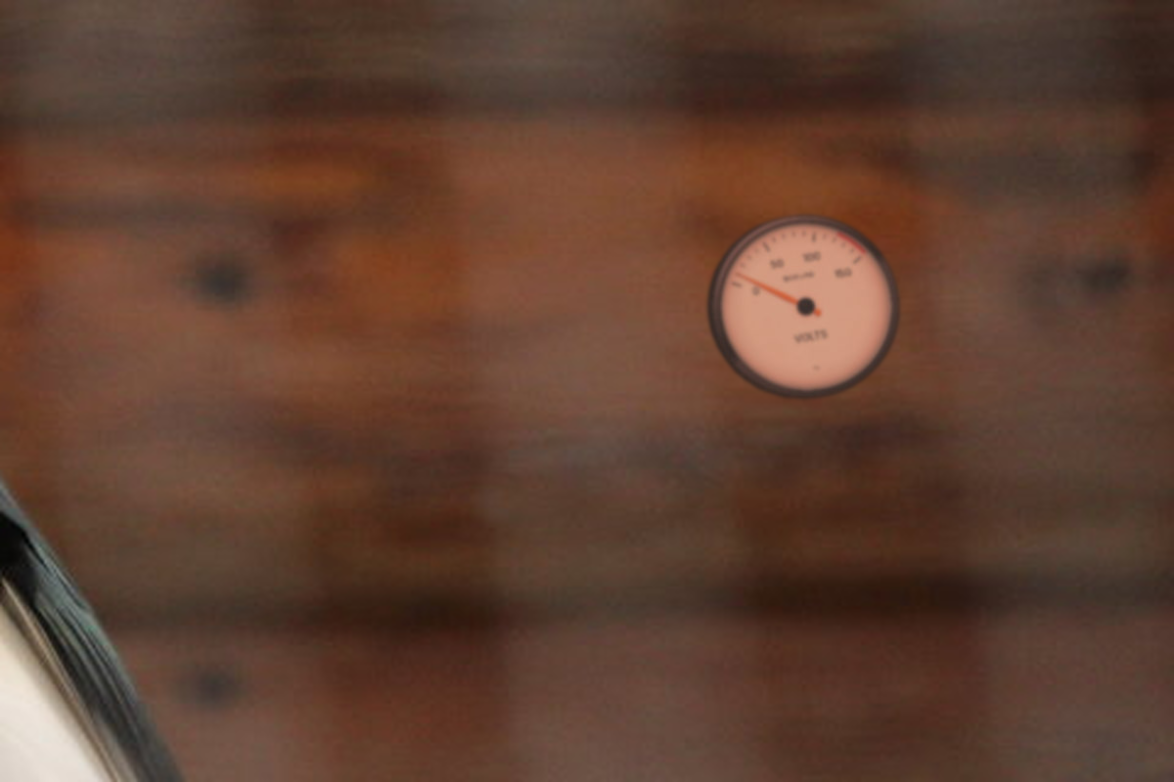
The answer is 10 V
